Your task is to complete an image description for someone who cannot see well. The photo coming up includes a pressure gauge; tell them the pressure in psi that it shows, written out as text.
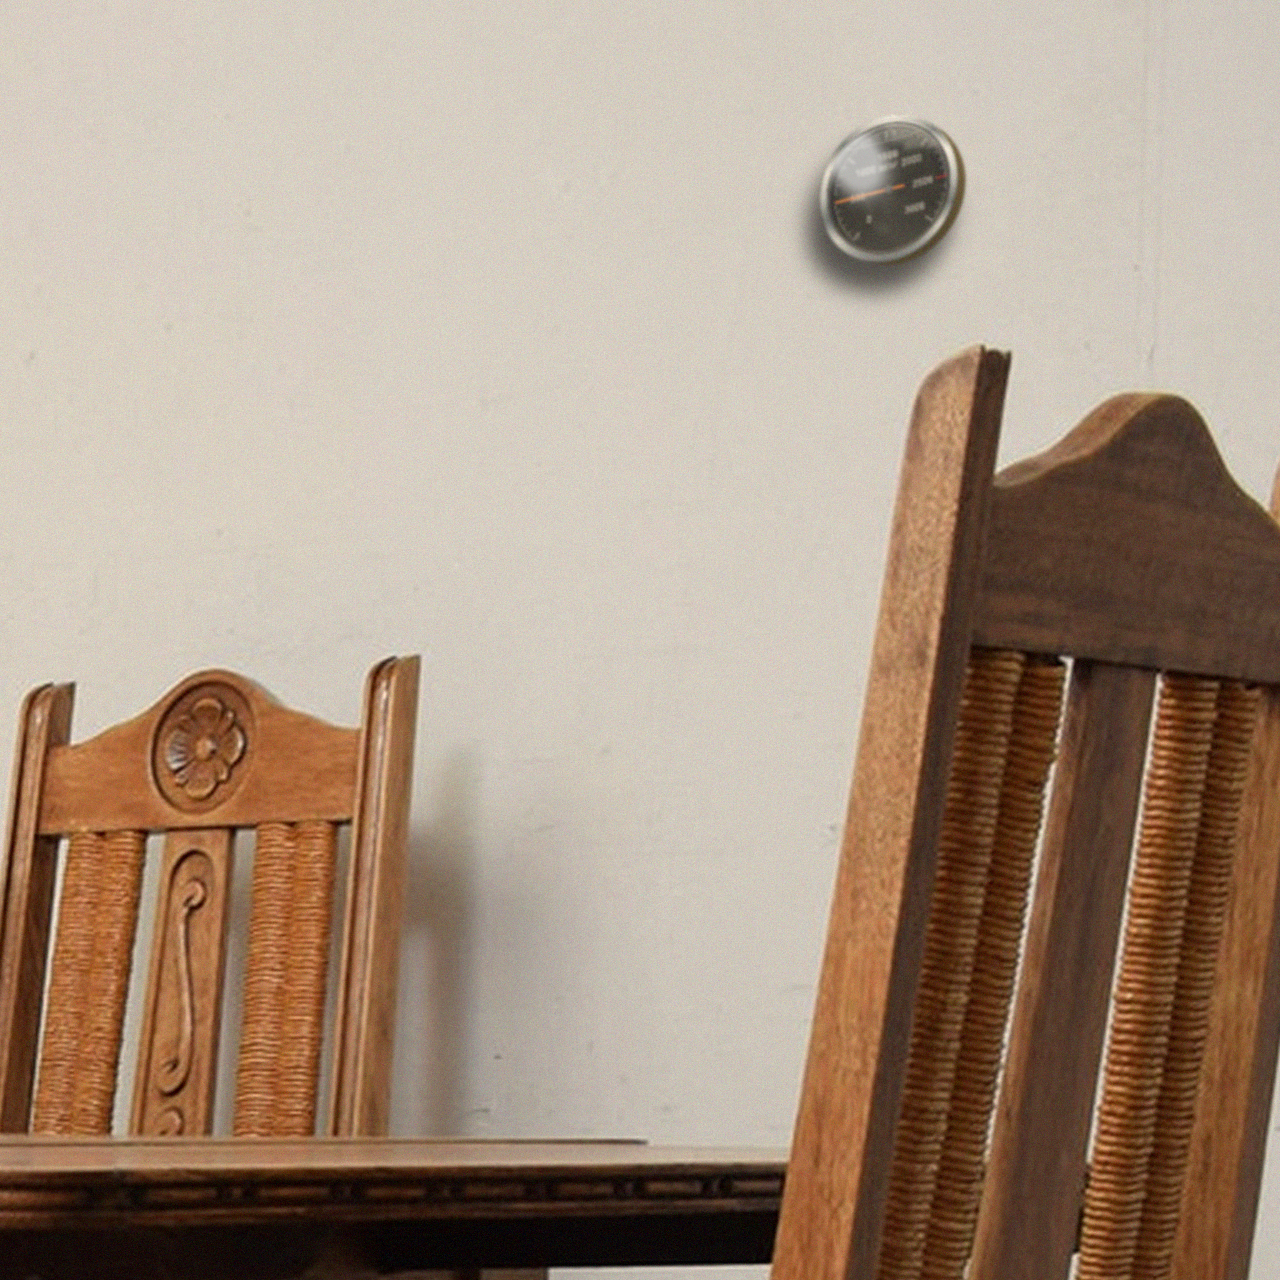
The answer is 500 psi
